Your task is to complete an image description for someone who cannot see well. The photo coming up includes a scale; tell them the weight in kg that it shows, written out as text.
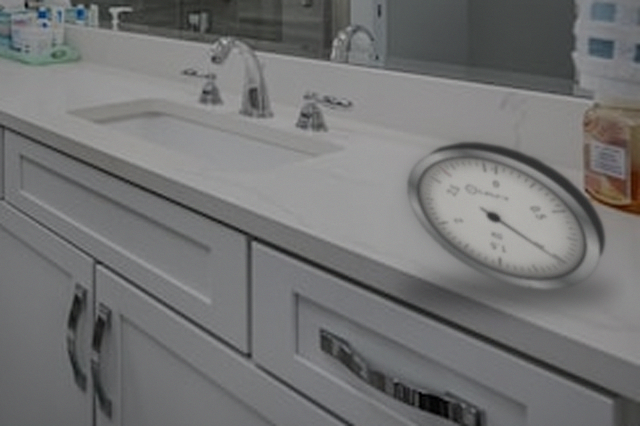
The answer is 1 kg
